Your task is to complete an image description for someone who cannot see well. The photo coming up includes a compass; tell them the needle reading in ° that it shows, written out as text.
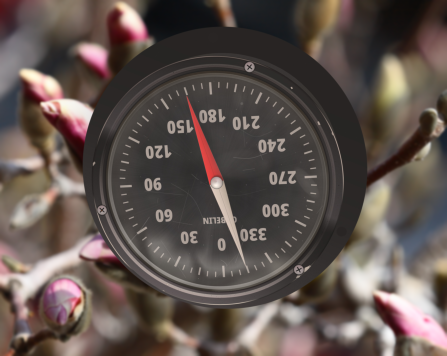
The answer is 165 °
